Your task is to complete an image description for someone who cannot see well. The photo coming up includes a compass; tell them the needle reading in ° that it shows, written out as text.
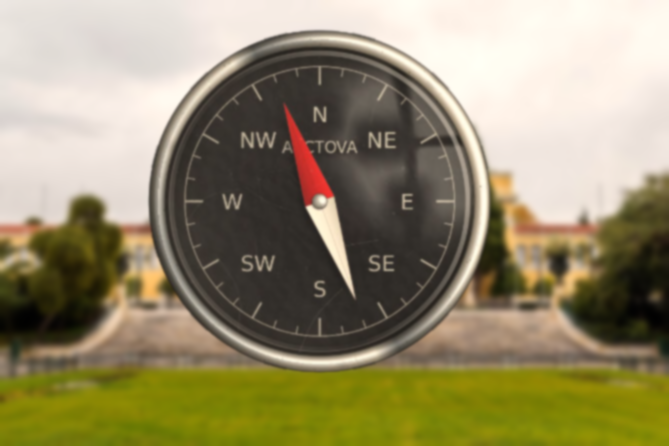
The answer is 340 °
